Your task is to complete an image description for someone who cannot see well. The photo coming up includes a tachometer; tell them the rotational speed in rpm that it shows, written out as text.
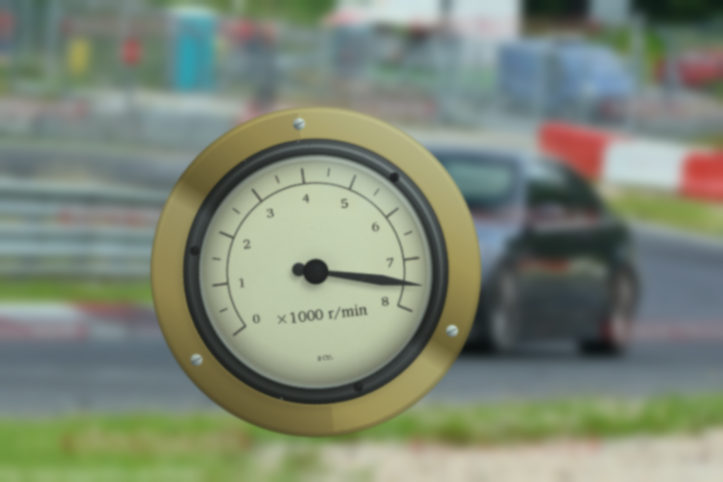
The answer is 7500 rpm
